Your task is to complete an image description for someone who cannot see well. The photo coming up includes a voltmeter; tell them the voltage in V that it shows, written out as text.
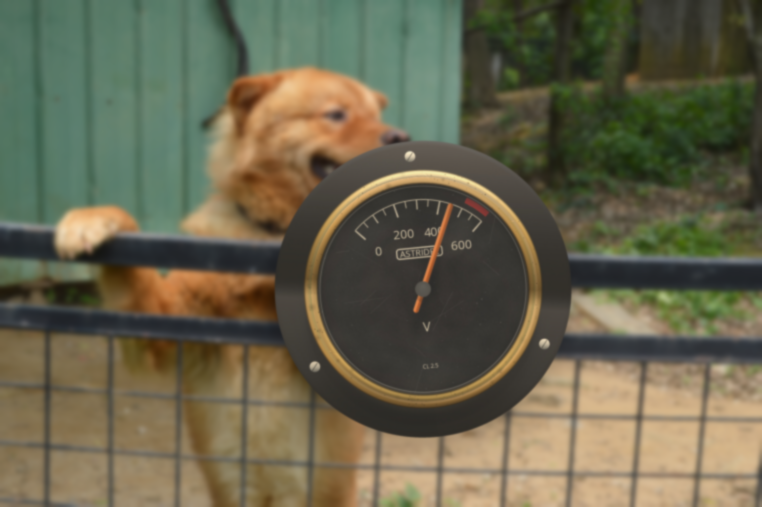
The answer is 450 V
